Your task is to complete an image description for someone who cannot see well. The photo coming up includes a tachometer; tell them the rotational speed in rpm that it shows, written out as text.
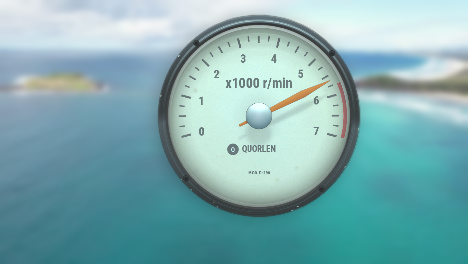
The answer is 5625 rpm
